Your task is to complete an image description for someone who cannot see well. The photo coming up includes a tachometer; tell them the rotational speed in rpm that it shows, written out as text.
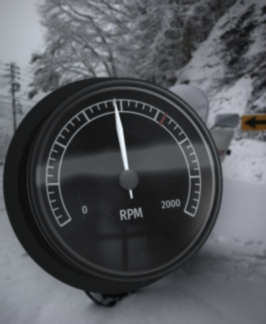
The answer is 950 rpm
